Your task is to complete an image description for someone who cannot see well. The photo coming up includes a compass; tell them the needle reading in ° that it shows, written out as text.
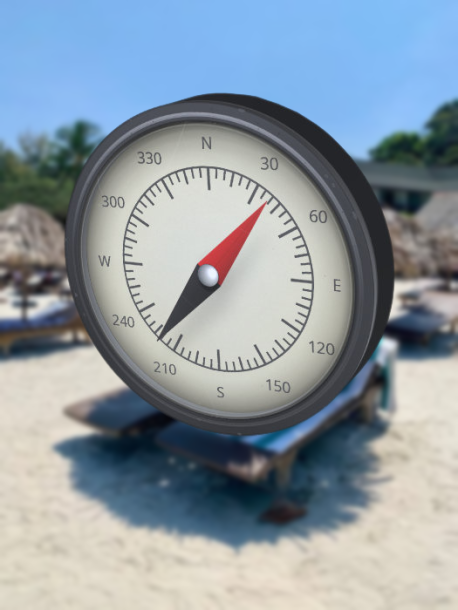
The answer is 40 °
